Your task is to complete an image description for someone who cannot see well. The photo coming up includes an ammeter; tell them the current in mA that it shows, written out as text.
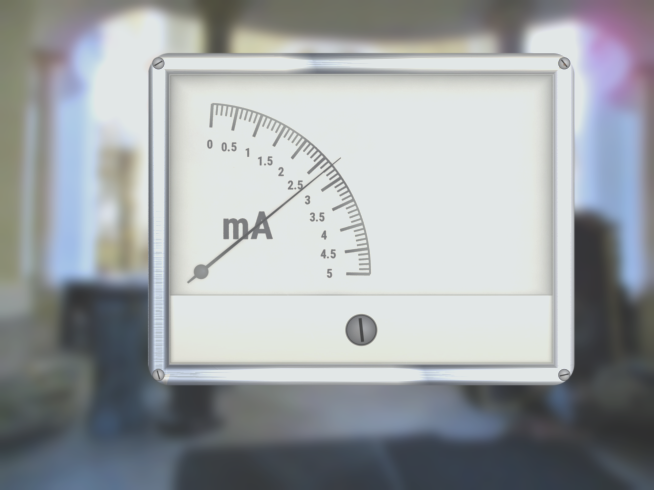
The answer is 2.7 mA
